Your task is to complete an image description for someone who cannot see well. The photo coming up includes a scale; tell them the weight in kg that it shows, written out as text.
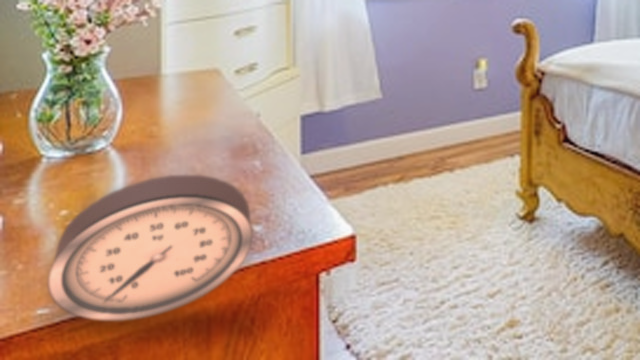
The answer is 5 kg
